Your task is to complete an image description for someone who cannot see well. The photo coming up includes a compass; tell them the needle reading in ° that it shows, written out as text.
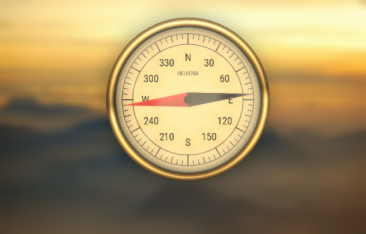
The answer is 265 °
